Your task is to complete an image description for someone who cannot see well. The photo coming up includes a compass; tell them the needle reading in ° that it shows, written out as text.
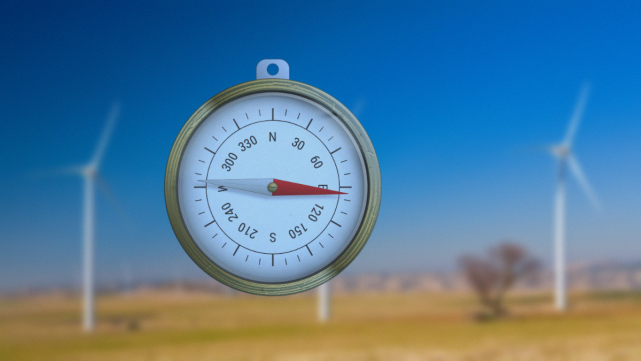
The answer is 95 °
